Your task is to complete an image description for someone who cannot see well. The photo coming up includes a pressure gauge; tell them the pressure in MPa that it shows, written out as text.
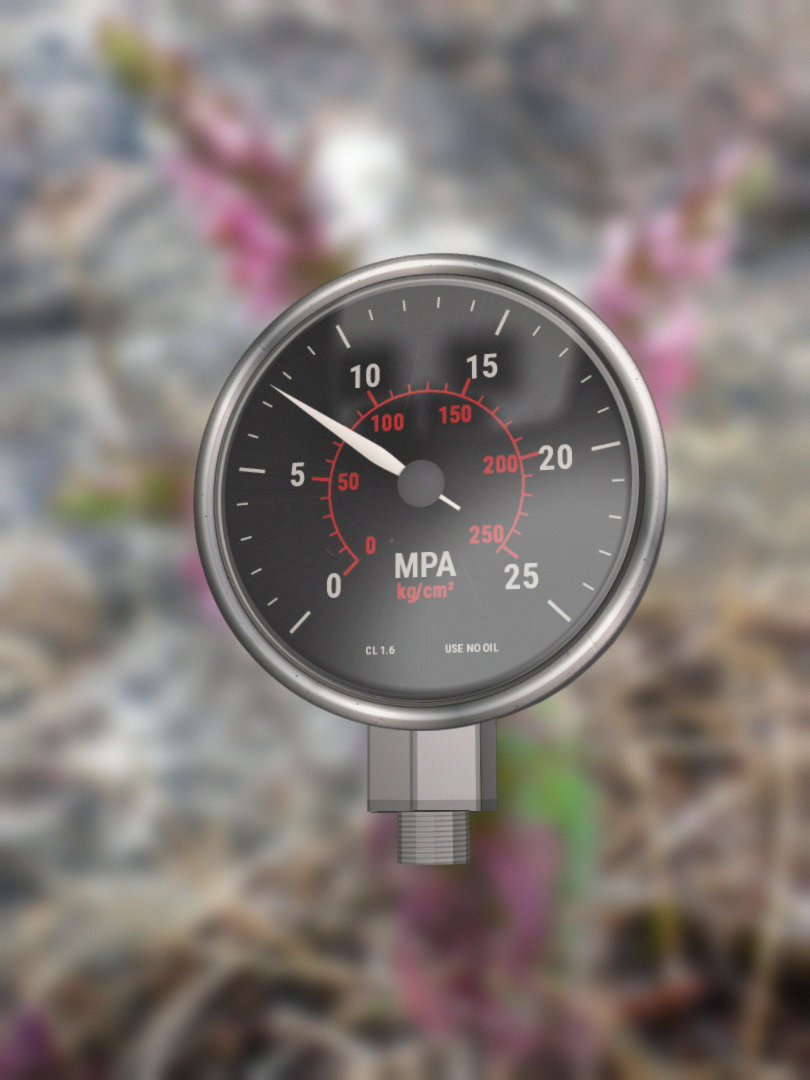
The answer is 7.5 MPa
